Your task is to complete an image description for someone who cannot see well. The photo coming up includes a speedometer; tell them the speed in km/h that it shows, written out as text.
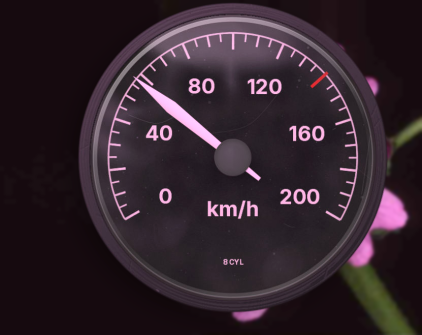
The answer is 57.5 km/h
